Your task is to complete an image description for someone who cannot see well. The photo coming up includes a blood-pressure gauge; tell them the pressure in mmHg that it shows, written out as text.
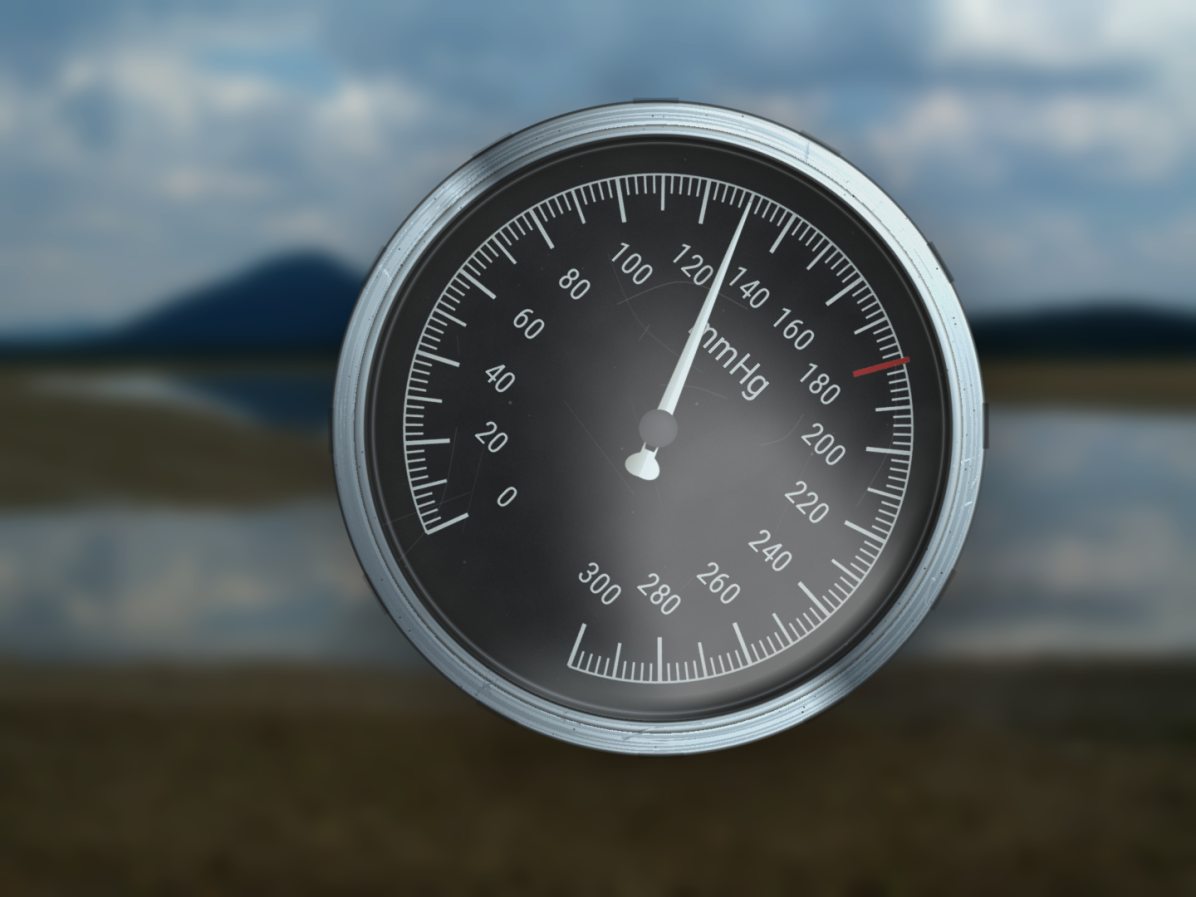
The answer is 130 mmHg
